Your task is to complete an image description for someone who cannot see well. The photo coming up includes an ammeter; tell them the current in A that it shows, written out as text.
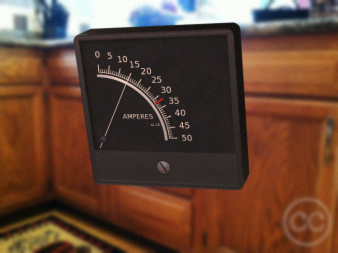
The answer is 15 A
